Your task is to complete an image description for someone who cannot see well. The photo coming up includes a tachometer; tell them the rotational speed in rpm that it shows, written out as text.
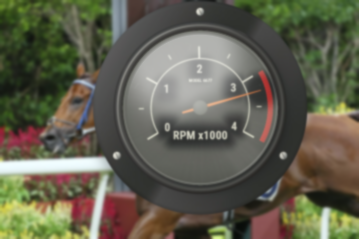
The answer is 3250 rpm
